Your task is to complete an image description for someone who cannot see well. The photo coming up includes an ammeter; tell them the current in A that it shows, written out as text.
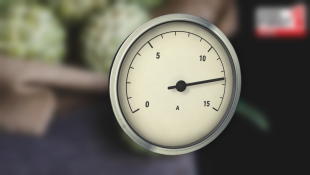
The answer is 12.5 A
